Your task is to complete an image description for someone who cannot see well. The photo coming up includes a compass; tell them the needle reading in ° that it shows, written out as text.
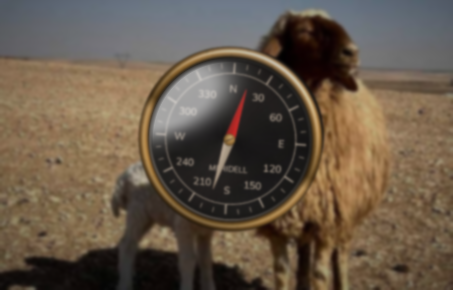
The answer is 15 °
